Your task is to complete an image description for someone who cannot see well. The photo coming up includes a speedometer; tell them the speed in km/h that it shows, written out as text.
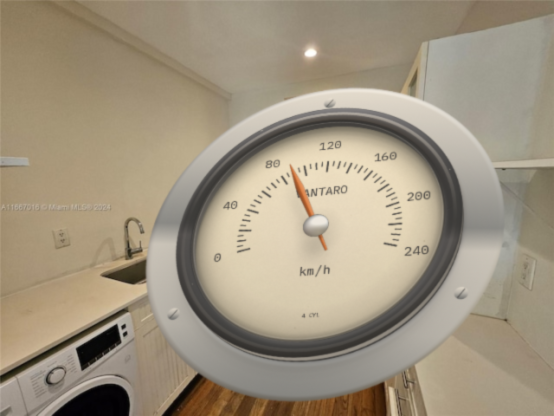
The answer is 90 km/h
